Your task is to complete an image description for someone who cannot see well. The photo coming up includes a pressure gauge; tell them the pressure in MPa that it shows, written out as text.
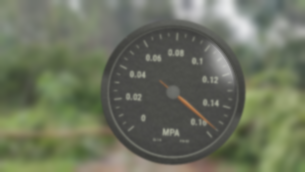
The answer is 0.155 MPa
